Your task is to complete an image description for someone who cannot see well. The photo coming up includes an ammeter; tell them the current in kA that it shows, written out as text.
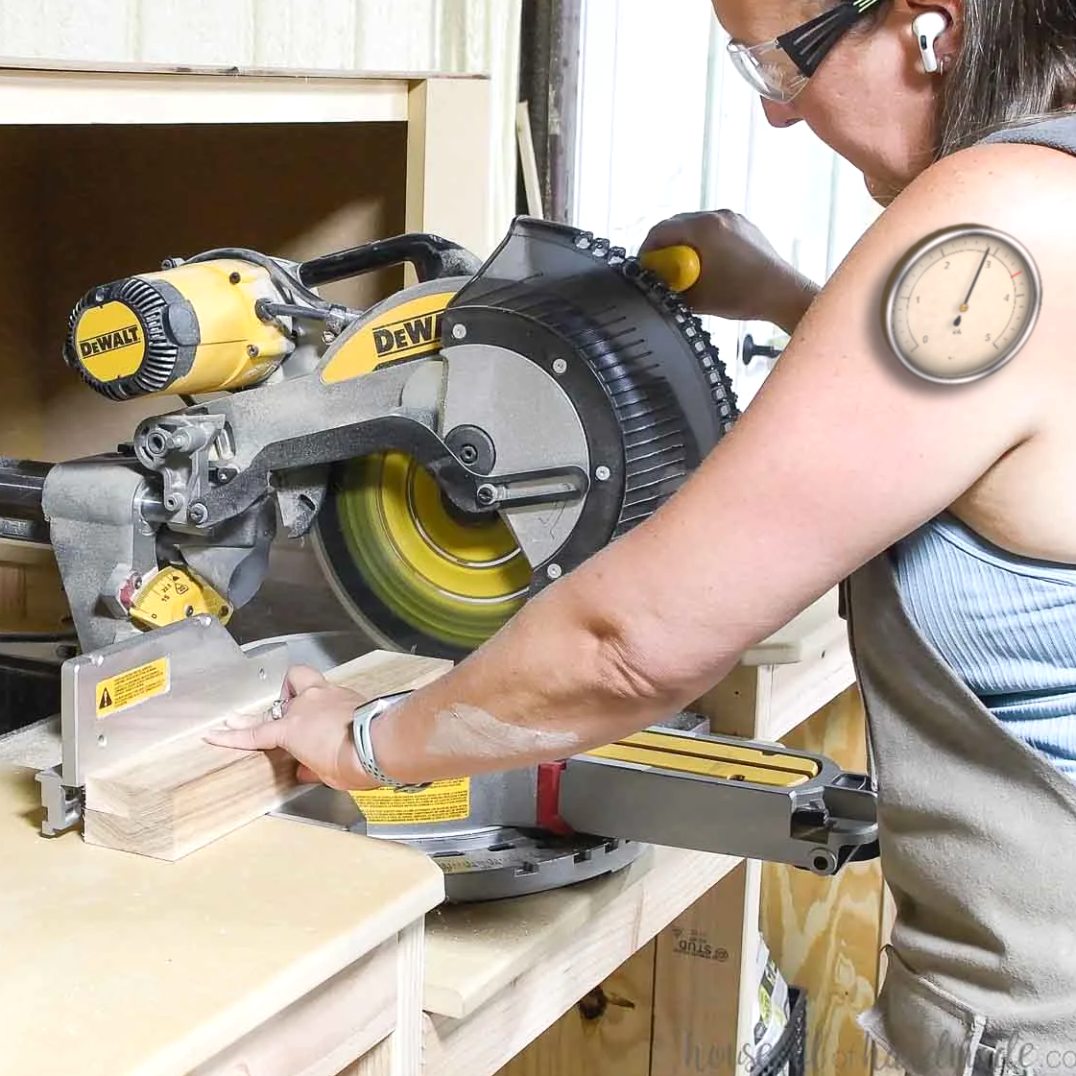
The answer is 2.8 kA
